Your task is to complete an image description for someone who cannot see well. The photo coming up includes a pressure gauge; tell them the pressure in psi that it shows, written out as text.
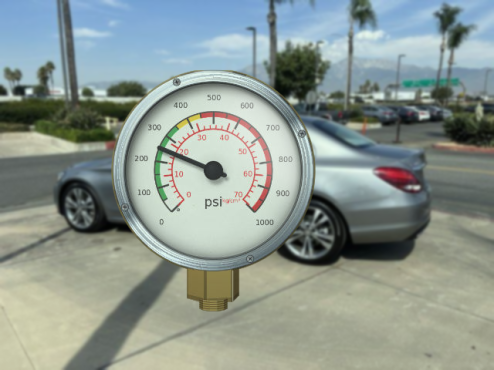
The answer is 250 psi
